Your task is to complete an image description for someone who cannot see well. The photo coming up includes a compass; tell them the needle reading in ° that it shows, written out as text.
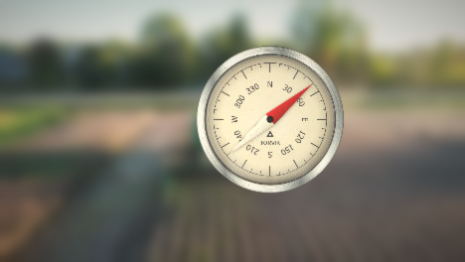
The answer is 50 °
